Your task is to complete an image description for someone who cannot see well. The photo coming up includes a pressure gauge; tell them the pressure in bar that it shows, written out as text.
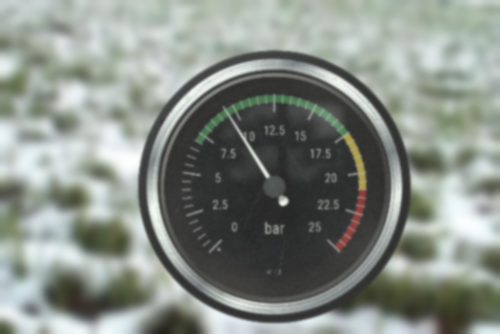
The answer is 9.5 bar
